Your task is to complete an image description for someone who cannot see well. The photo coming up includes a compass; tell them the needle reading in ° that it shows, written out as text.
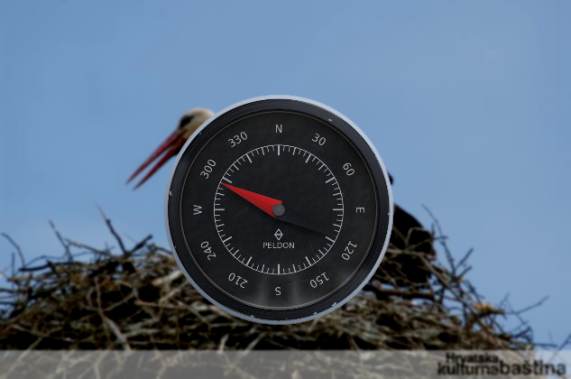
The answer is 295 °
